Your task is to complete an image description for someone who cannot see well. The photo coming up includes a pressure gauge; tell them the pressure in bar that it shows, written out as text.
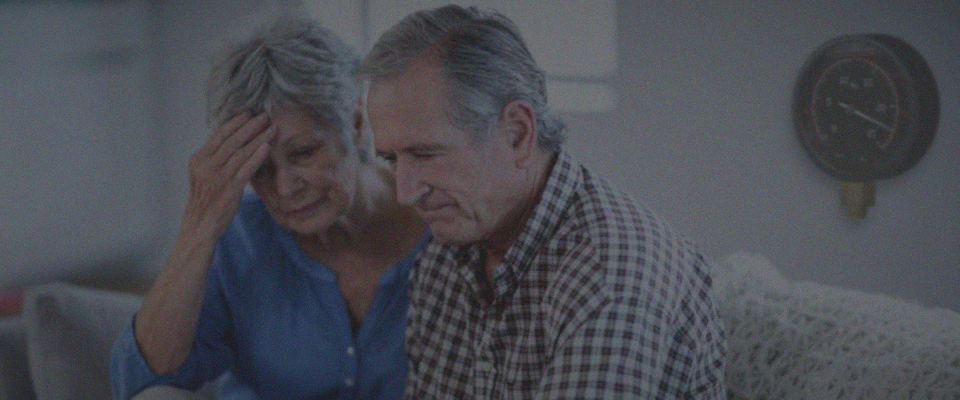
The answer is 22.5 bar
